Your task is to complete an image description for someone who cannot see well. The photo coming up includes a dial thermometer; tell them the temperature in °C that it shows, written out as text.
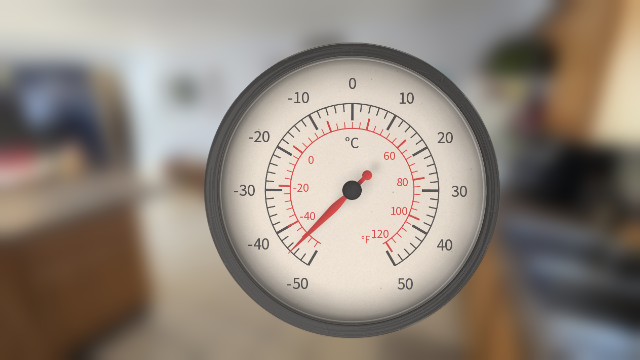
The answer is -45 °C
